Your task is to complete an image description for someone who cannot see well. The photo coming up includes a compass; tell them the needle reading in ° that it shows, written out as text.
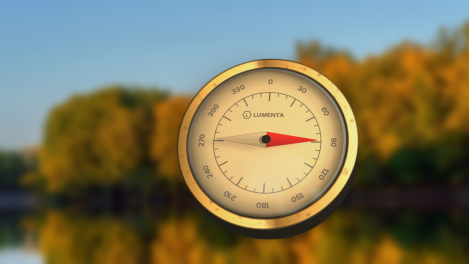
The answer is 90 °
